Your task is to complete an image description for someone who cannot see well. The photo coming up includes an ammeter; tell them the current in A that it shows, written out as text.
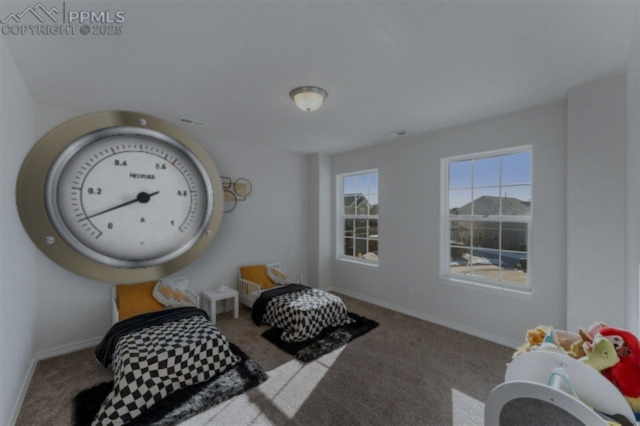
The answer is 0.08 A
